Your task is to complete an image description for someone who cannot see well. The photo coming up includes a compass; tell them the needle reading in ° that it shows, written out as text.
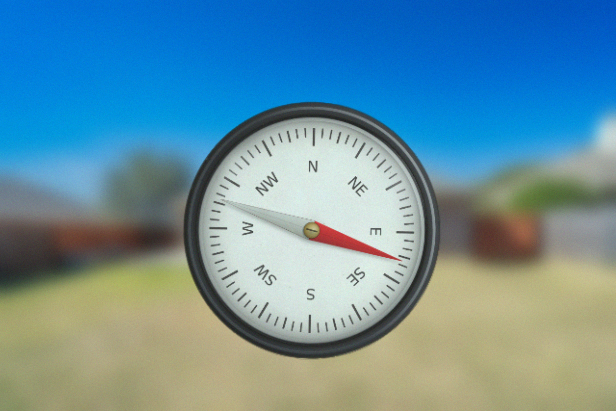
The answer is 107.5 °
